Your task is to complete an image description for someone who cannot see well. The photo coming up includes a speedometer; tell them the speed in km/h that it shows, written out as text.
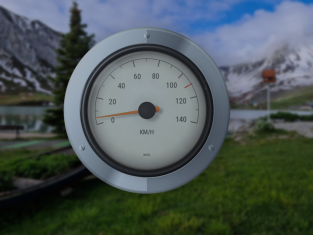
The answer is 5 km/h
